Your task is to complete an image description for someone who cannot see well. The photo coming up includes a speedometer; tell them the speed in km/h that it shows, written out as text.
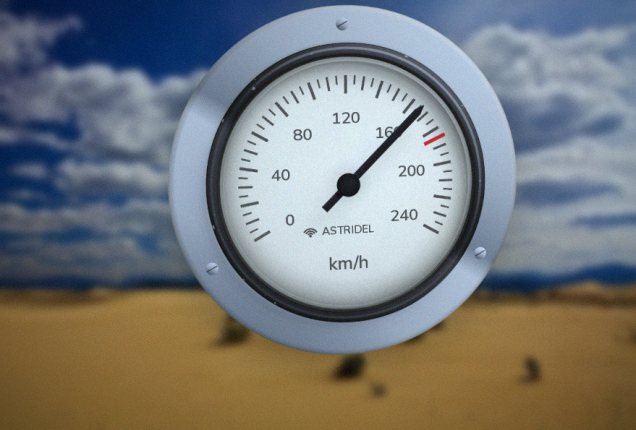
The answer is 165 km/h
